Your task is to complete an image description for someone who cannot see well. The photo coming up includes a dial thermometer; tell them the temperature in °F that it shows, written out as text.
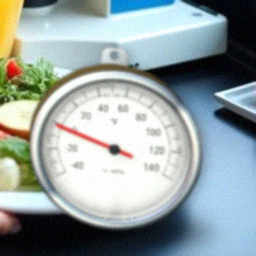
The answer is 0 °F
